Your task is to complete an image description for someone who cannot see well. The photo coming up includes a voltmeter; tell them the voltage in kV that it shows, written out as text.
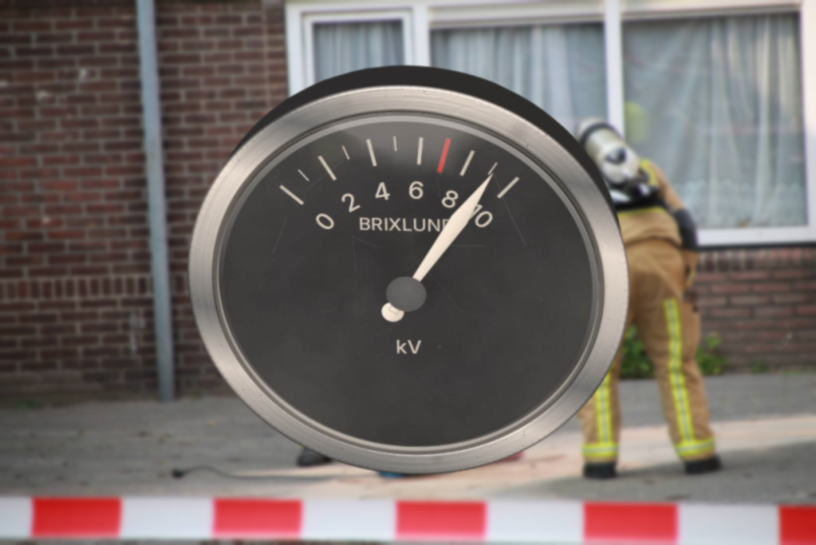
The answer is 9 kV
